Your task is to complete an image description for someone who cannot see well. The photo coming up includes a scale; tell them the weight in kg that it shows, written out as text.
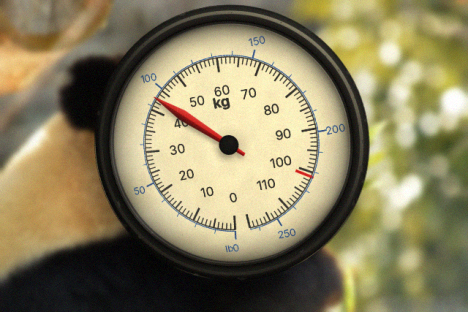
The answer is 43 kg
